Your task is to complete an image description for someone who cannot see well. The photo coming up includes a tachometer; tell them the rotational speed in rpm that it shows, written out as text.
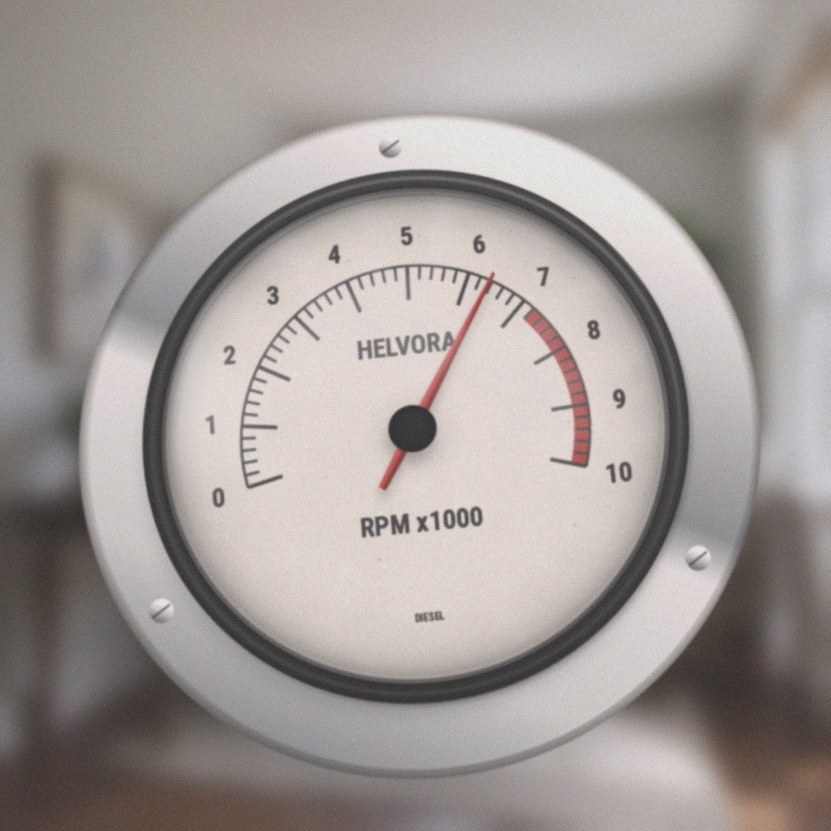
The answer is 6400 rpm
